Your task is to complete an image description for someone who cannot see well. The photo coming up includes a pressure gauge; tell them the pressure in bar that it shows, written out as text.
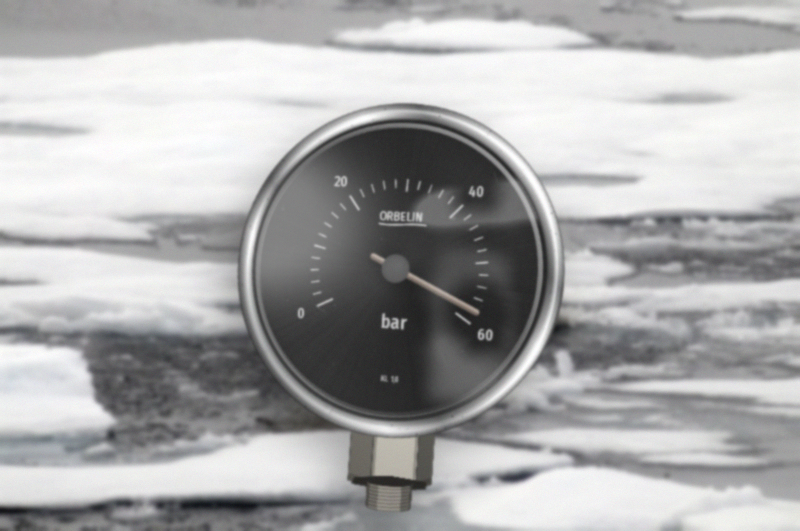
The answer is 58 bar
